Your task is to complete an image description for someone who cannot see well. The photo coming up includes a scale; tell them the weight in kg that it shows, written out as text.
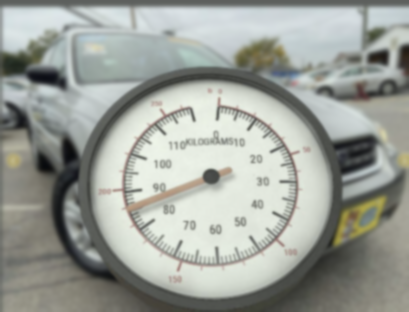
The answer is 85 kg
